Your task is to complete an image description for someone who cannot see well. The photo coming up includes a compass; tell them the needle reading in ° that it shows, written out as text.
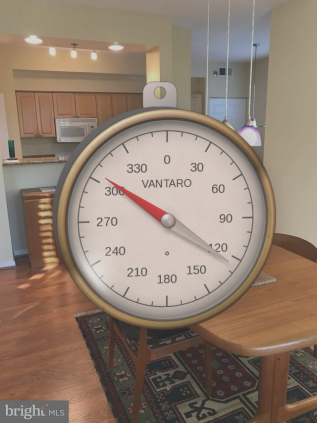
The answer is 305 °
